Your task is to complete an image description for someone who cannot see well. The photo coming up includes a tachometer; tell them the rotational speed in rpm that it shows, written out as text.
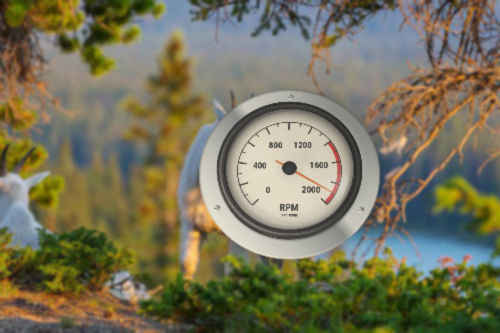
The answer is 1900 rpm
